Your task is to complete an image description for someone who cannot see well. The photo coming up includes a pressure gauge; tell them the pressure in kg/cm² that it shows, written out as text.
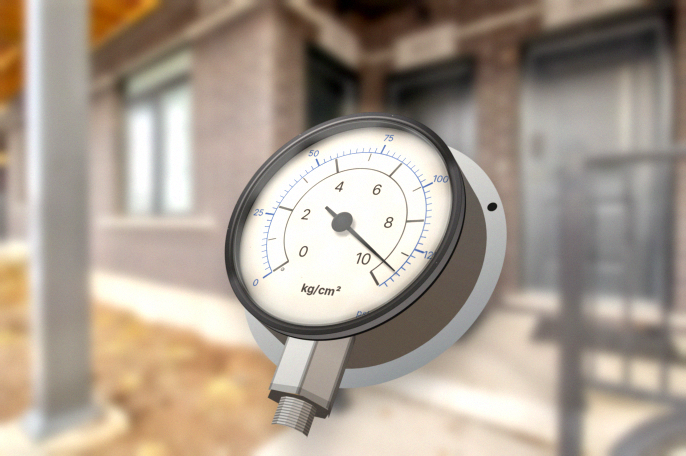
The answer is 9.5 kg/cm²
